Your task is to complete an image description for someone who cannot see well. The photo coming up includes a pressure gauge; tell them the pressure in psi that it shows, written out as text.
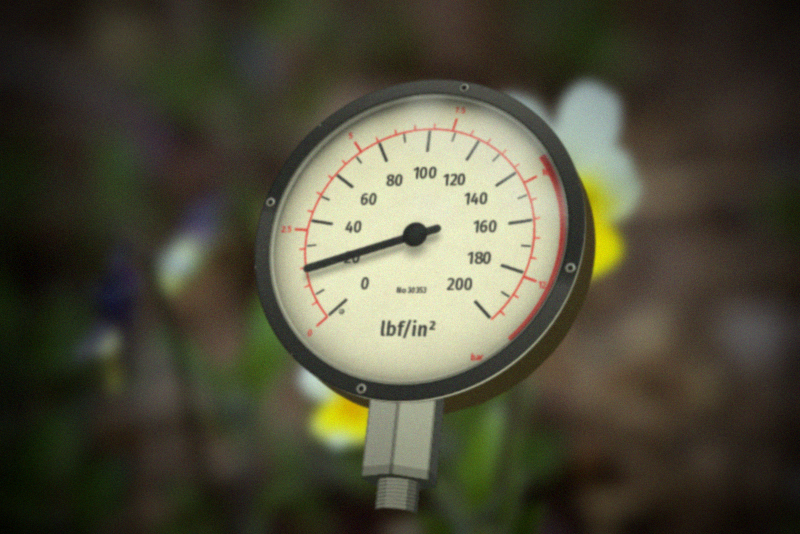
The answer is 20 psi
